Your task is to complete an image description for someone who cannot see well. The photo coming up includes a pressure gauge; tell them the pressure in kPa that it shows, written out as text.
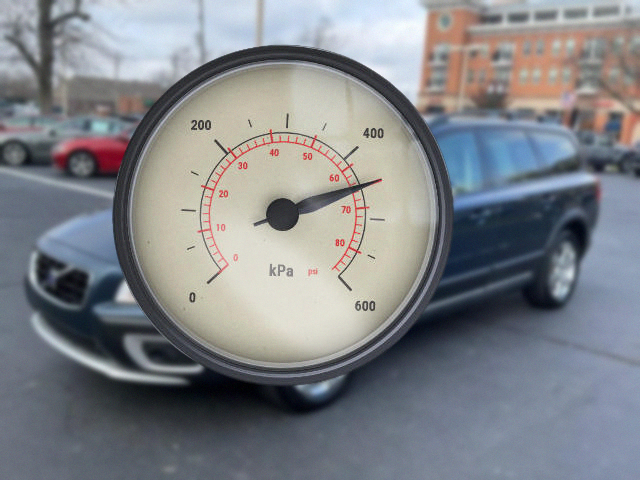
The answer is 450 kPa
